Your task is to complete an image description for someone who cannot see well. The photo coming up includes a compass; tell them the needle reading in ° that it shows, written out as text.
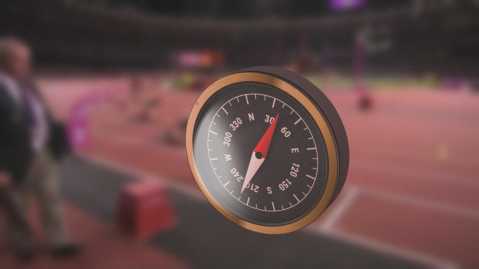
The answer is 40 °
